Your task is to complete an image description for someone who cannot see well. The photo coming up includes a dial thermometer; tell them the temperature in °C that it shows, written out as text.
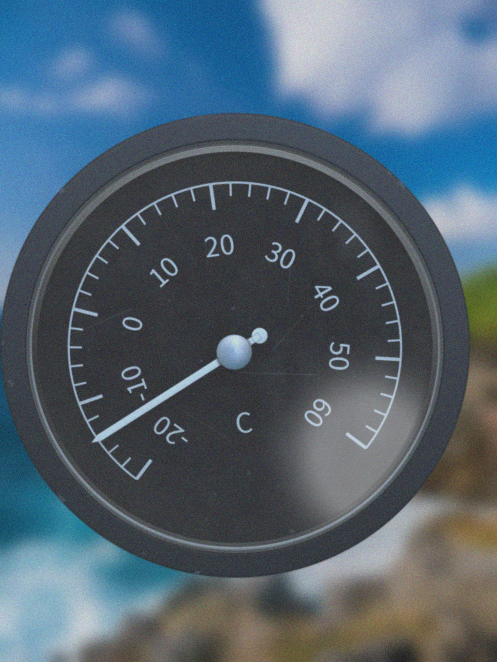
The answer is -14 °C
